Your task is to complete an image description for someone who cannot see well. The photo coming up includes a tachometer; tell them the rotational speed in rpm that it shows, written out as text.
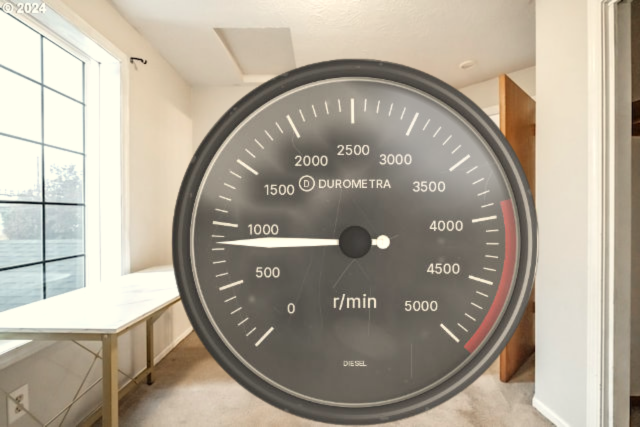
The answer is 850 rpm
